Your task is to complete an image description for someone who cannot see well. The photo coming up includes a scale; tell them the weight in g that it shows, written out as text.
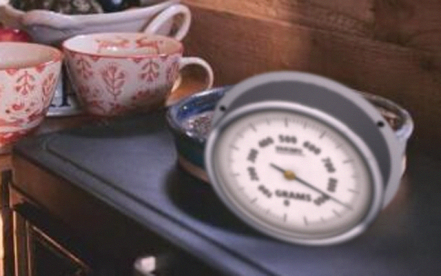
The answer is 850 g
